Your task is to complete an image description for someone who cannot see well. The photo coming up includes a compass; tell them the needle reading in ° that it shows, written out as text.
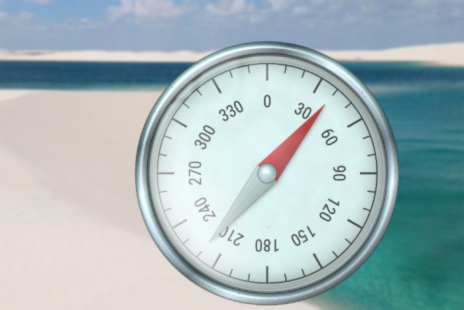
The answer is 40 °
